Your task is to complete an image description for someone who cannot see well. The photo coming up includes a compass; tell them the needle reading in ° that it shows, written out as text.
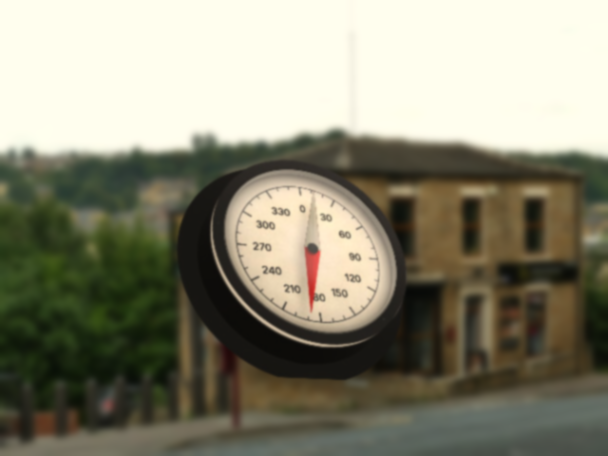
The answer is 190 °
